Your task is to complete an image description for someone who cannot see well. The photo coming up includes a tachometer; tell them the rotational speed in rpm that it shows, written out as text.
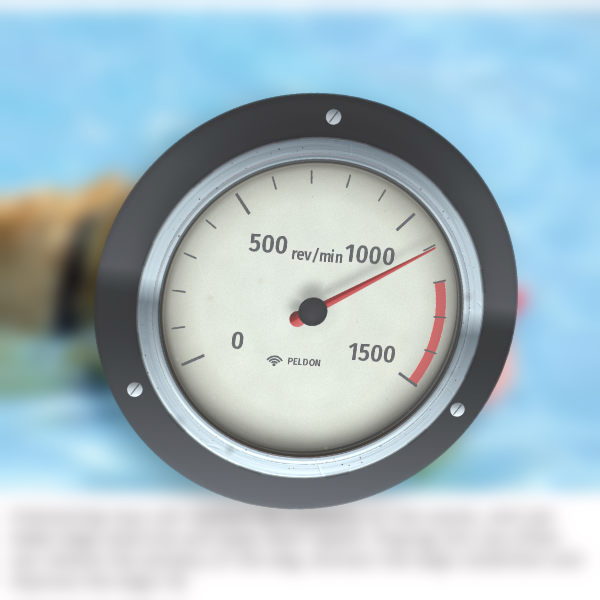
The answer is 1100 rpm
